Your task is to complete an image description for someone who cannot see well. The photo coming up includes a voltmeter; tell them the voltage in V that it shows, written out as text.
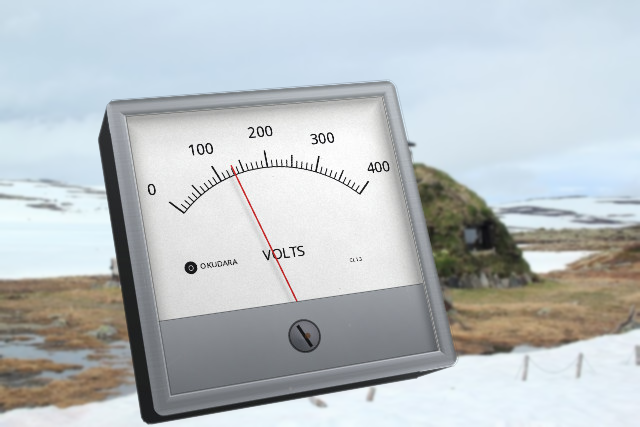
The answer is 130 V
